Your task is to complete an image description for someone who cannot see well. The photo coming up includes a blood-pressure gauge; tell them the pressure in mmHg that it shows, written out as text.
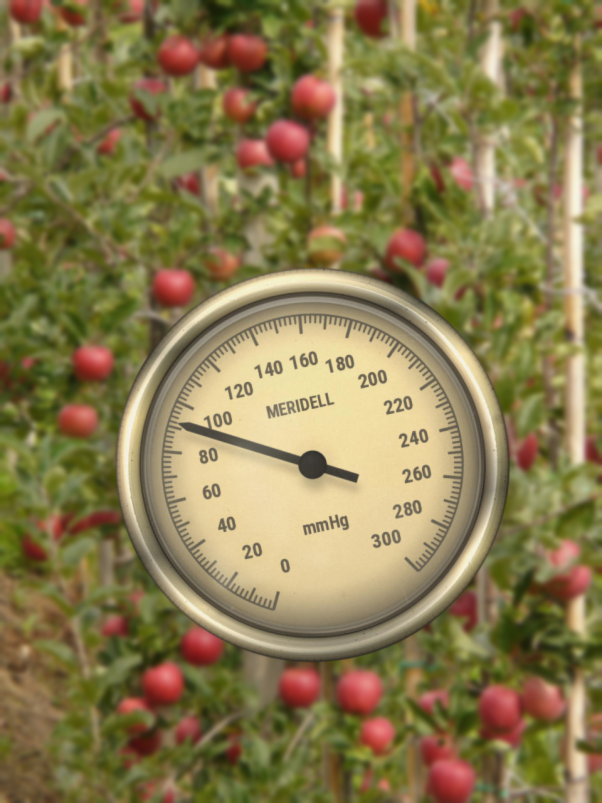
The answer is 92 mmHg
